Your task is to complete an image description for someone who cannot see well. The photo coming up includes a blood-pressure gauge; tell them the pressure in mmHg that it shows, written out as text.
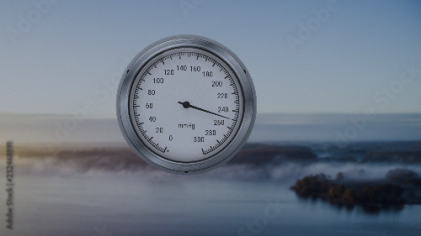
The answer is 250 mmHg
